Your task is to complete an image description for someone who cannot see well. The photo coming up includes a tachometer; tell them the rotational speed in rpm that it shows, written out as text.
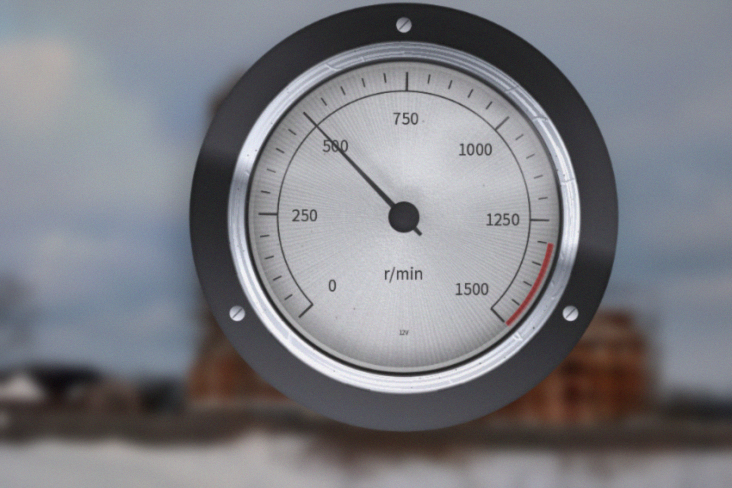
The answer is 500 rpm
